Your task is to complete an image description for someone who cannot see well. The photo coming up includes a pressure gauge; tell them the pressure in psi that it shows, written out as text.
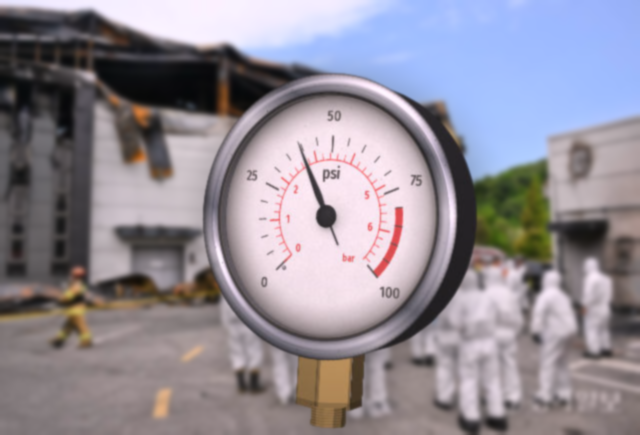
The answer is 40 psi
